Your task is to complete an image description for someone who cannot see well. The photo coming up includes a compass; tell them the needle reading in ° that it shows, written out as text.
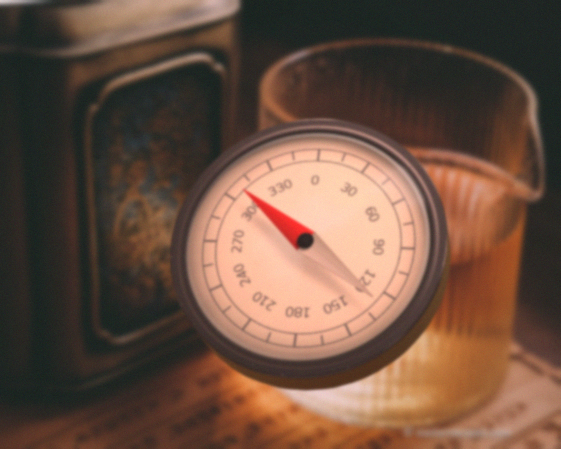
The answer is 307.5 °
